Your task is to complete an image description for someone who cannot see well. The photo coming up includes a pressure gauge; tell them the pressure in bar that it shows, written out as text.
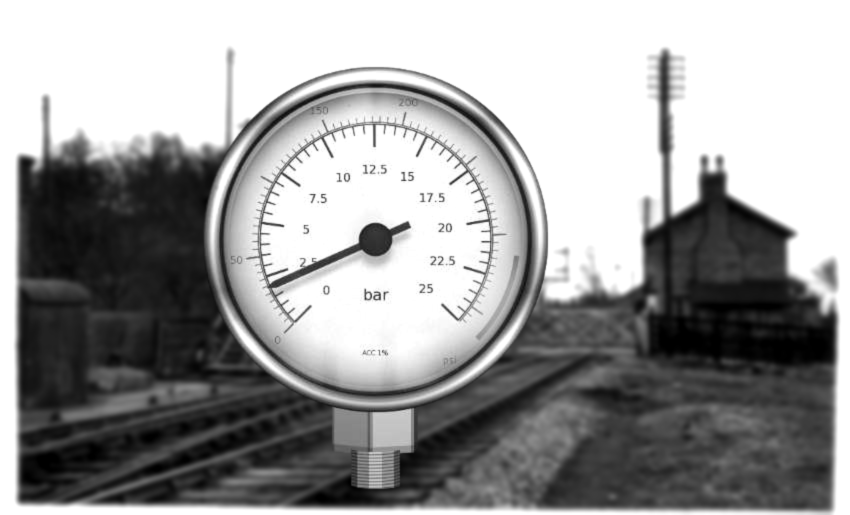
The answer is 2 bar
